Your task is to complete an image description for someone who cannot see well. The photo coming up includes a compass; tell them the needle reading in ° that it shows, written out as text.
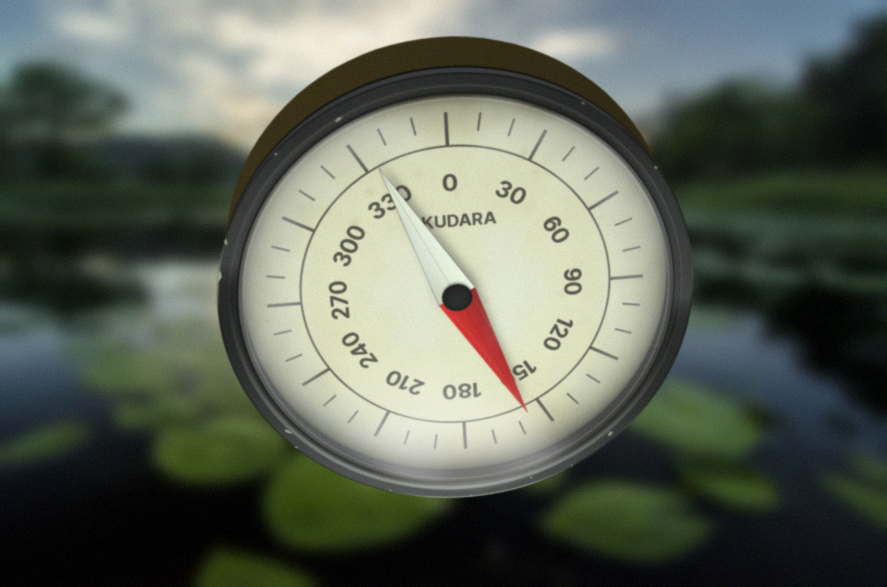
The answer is 155 °
